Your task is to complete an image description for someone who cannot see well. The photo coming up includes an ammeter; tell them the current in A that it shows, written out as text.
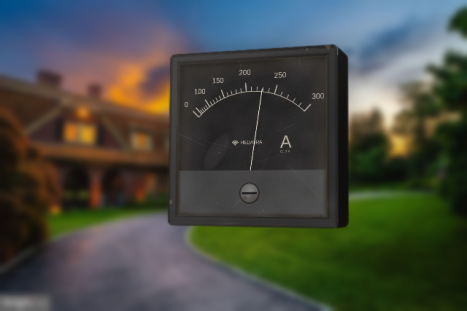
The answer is 230 A
